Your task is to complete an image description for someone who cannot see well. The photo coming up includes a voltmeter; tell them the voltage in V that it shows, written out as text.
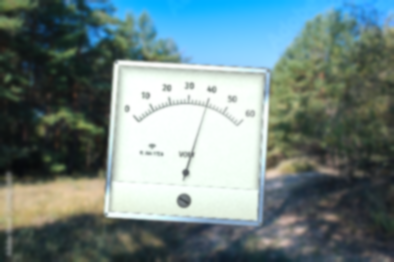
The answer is 40 V
